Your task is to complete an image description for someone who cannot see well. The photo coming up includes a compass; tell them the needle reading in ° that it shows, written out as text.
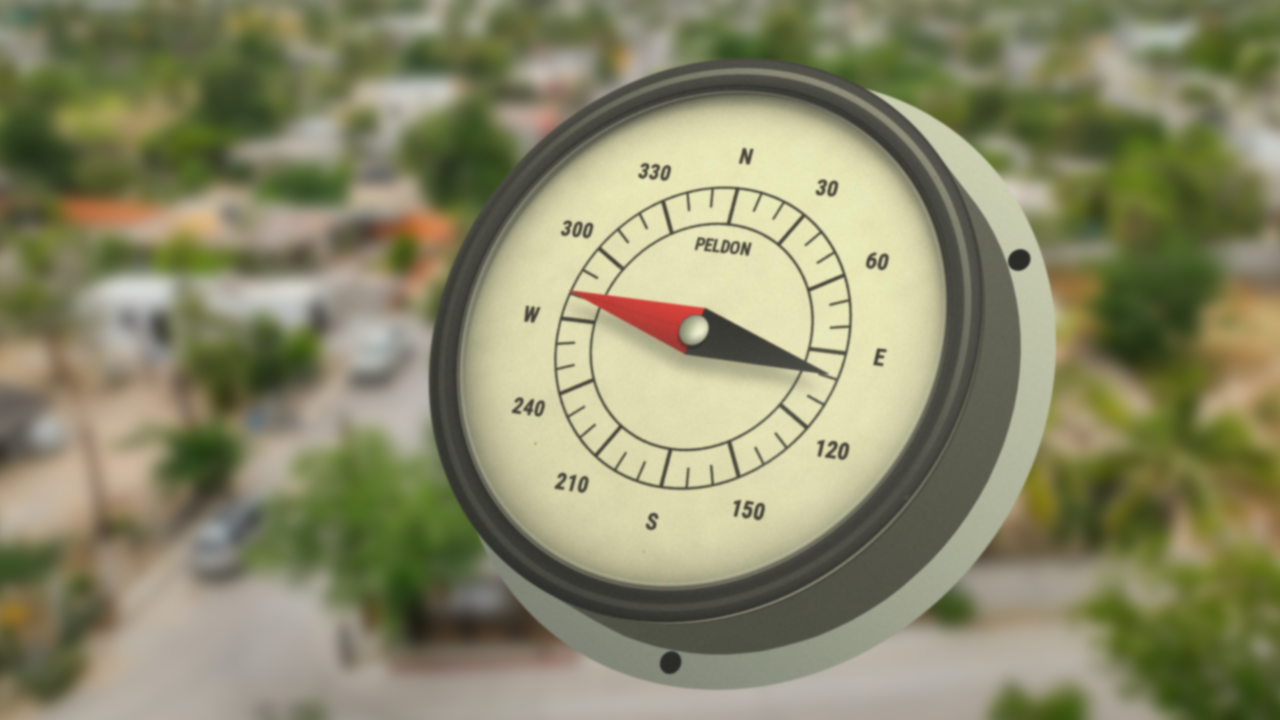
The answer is 280 °
